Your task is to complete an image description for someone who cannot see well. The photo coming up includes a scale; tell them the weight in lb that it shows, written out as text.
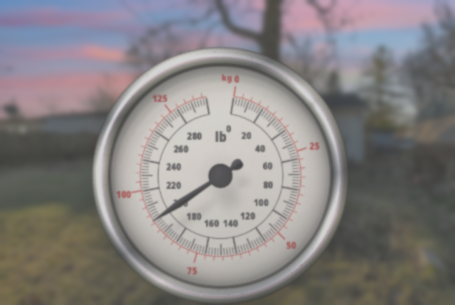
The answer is 200 lb
